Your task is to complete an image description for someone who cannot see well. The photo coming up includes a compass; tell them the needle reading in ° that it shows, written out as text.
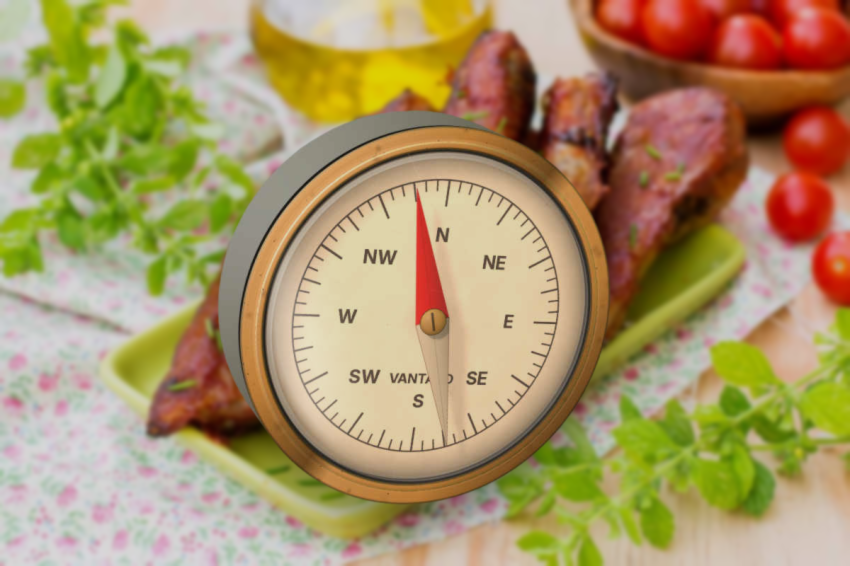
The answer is 345 °
